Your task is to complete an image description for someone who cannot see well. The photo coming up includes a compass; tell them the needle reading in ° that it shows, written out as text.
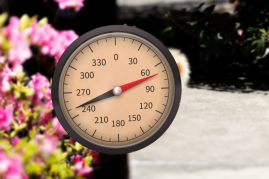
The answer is 70 °
